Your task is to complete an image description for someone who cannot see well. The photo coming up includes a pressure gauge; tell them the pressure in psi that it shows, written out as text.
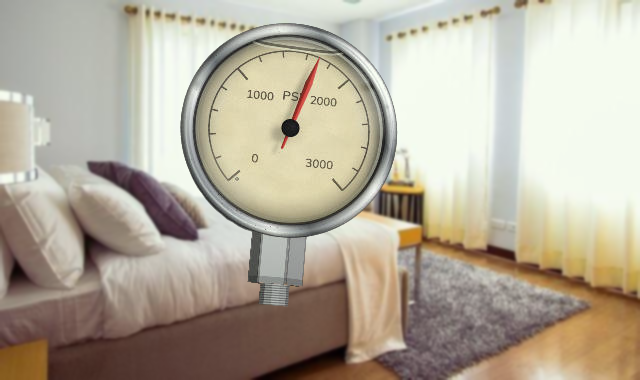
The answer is 1700 psi
